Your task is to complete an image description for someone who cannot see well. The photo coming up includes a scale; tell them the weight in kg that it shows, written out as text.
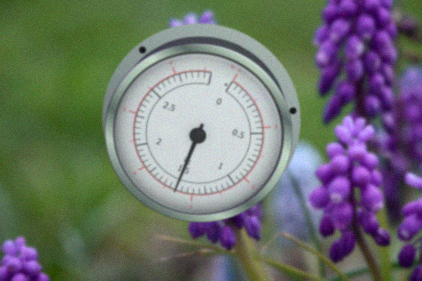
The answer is 1.5 kg
